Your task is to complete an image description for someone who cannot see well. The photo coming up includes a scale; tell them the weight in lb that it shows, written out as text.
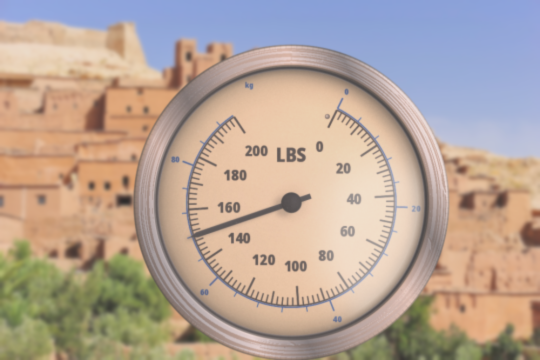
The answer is 150 lb
